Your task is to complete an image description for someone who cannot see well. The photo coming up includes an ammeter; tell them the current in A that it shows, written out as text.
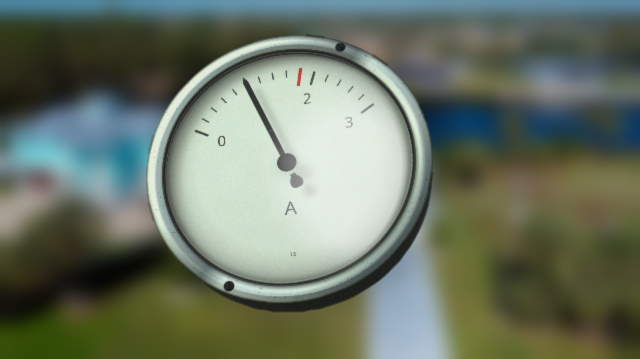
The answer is 1 A
